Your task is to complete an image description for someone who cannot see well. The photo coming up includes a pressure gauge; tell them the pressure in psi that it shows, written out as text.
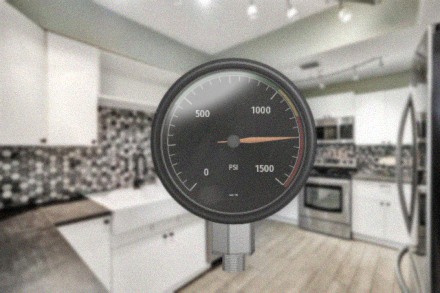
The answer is 1250 psi
